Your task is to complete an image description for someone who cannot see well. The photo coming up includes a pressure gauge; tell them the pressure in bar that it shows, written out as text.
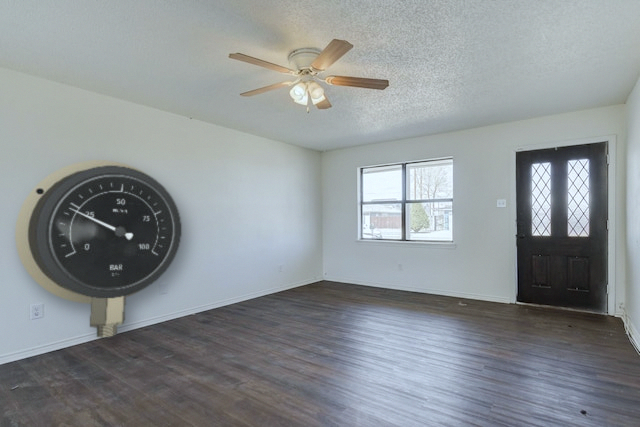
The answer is 22.5 bar
